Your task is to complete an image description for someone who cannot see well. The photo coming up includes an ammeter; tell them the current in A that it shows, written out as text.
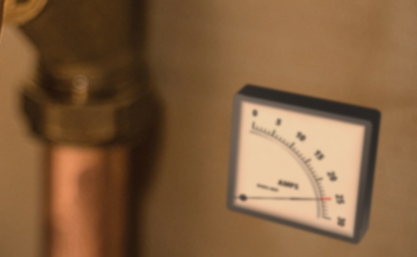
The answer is 25 A
